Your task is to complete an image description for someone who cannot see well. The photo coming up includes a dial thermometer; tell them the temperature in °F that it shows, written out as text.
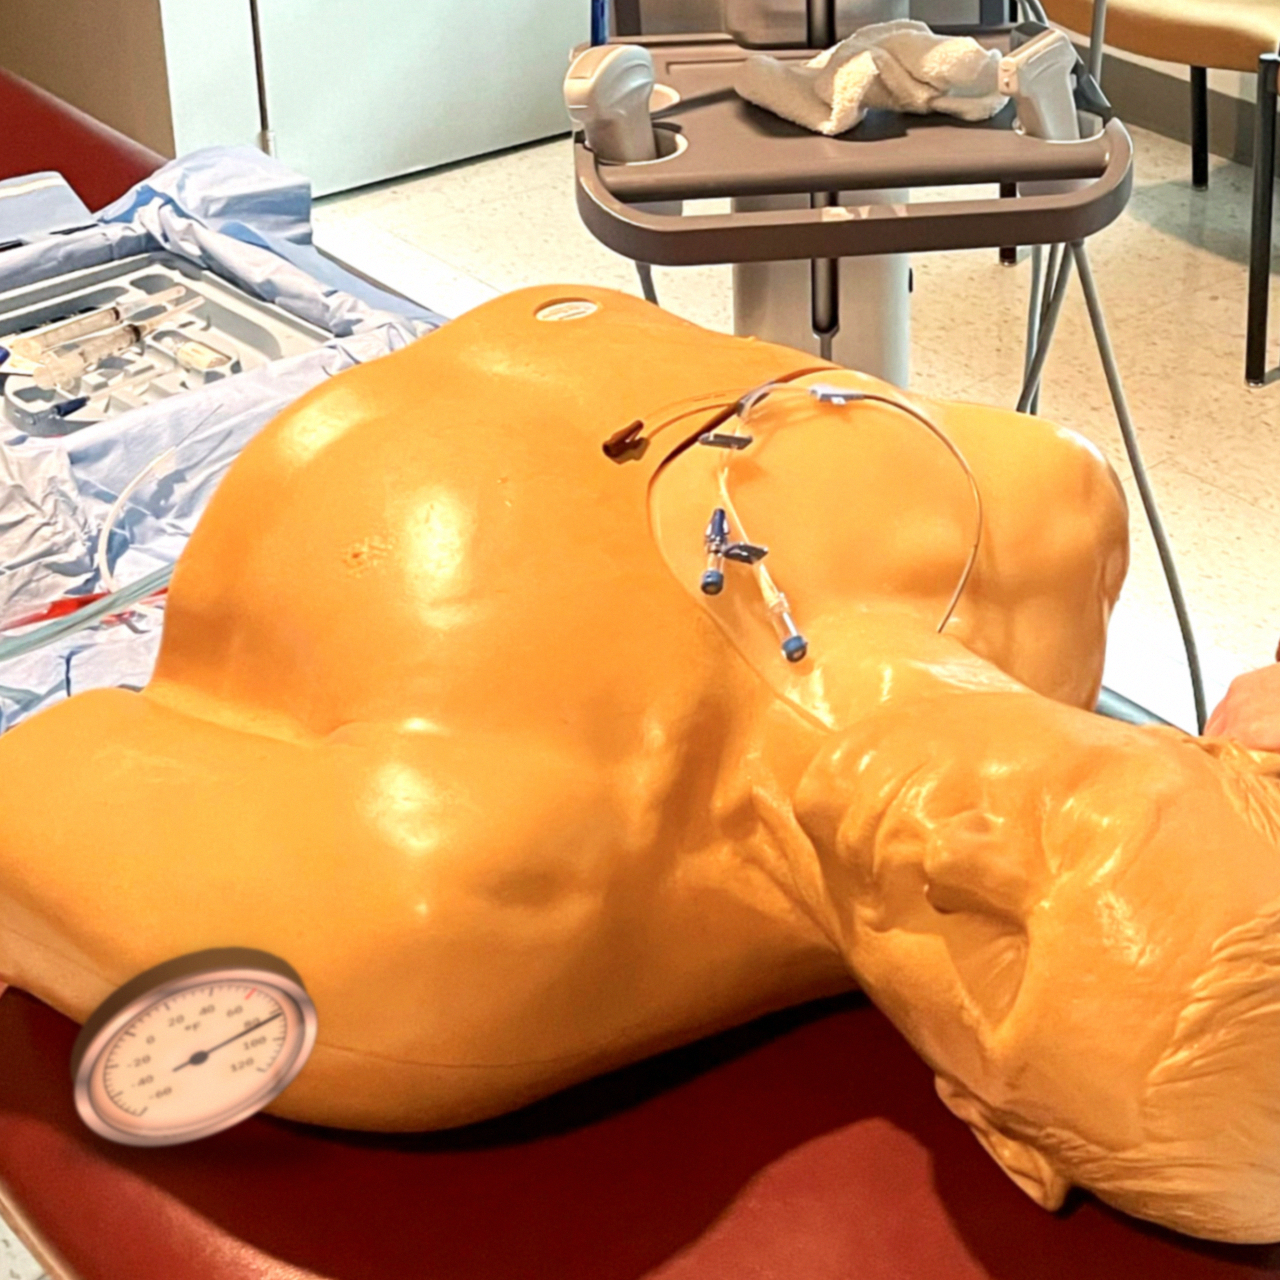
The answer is 80 °F
